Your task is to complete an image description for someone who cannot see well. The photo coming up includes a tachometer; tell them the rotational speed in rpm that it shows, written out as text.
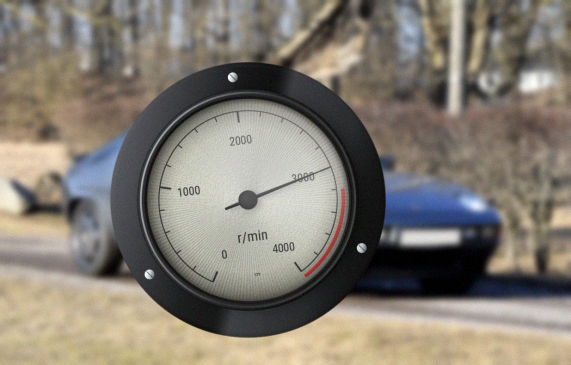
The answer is 3000 rpm
